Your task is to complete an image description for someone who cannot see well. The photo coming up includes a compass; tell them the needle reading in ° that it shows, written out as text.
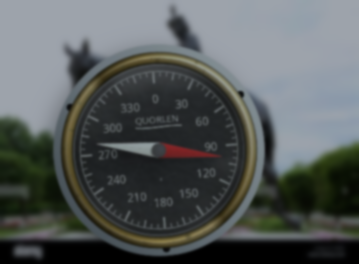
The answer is 100 °
